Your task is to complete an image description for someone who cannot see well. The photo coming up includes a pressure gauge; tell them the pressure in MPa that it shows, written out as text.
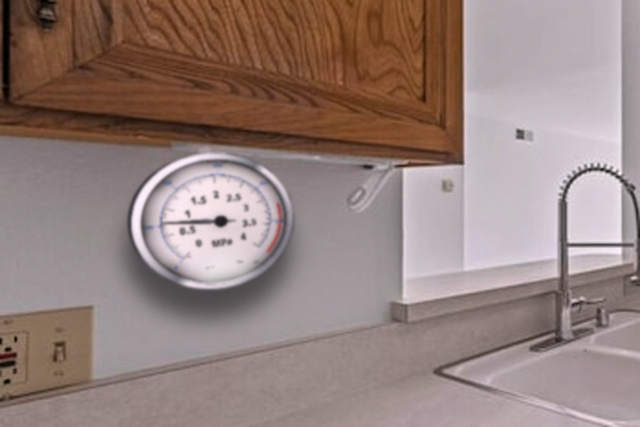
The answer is 0.75 MPa
